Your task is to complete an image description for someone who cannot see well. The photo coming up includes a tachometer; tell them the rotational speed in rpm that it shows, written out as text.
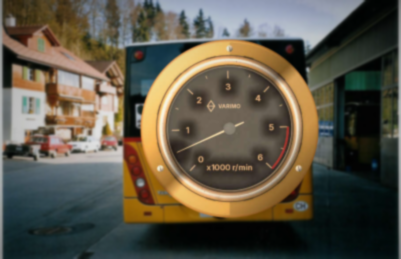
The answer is 500 rpm
